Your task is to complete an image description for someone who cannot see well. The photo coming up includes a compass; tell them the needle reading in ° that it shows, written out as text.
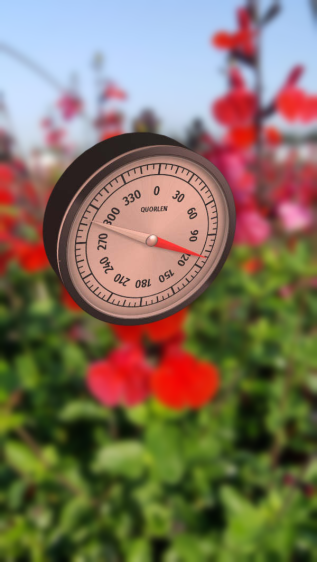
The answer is 110 °
